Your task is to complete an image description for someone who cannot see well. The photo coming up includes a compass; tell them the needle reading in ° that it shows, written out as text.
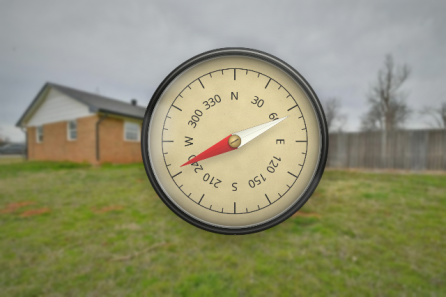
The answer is 245 °
